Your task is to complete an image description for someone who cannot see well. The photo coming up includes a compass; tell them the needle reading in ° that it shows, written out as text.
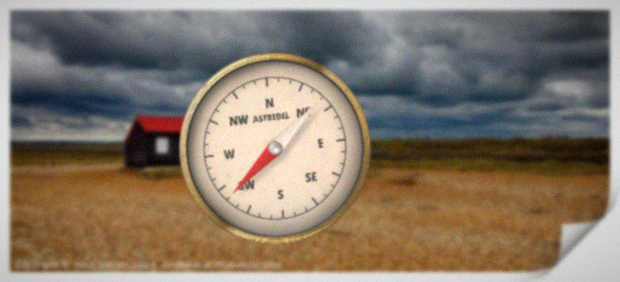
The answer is 230 °
